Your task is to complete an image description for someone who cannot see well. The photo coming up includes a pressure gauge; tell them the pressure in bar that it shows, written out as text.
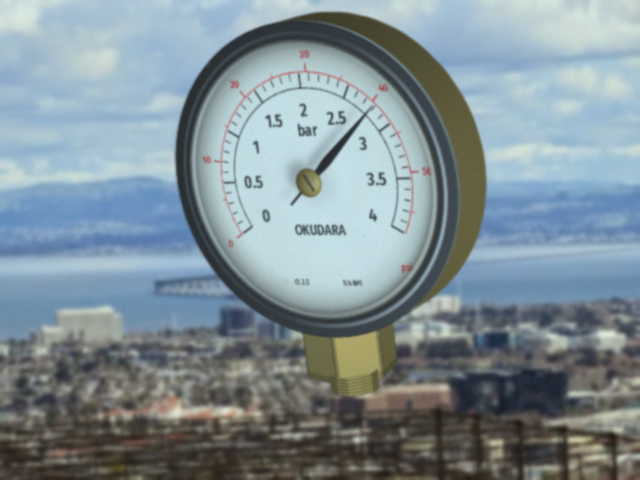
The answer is 2.8 bar
